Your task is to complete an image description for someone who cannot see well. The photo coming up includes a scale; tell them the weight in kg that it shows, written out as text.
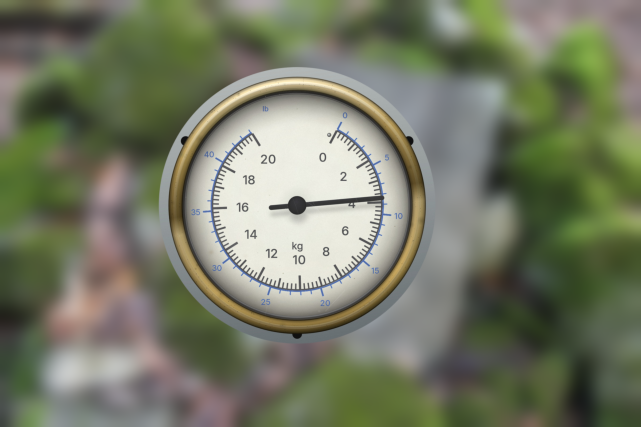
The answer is 3.8 kg
